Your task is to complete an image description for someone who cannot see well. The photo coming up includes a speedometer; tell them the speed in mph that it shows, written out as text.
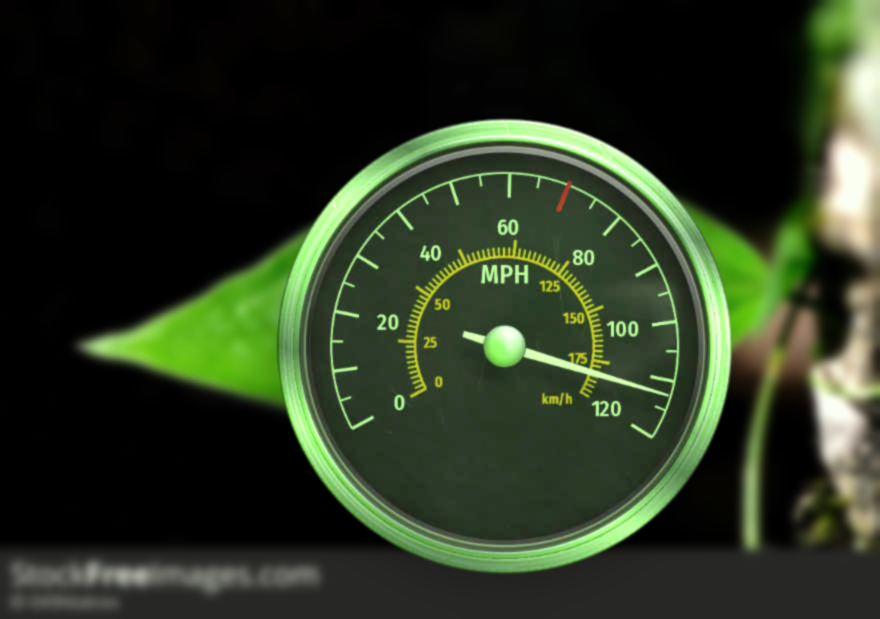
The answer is 112.5 mph
